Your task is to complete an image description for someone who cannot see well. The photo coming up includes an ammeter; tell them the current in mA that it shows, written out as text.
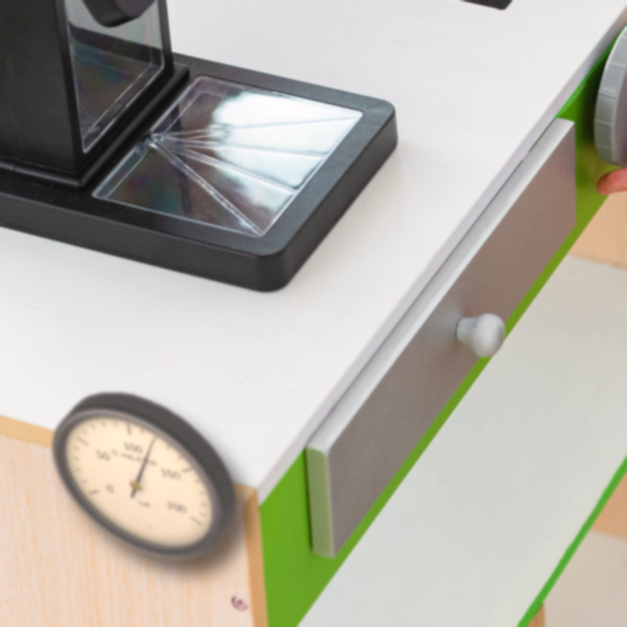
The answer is 120 mA
